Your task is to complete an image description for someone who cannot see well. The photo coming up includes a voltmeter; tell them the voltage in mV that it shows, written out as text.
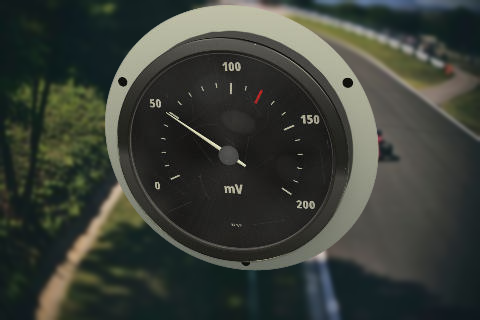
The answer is 50 mV
